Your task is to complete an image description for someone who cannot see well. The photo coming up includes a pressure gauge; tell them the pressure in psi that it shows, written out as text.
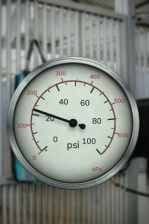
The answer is 22.5 psi
